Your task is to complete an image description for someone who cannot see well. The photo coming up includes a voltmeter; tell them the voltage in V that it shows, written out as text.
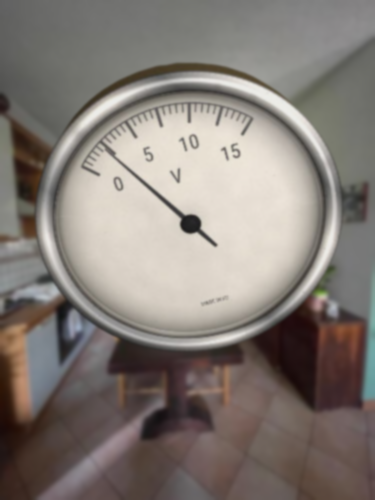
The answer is 2.5 V
